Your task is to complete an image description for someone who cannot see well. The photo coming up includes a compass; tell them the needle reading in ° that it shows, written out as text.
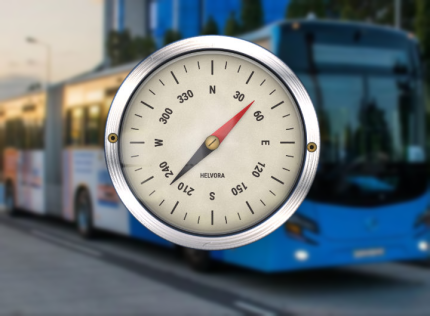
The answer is 45 °
